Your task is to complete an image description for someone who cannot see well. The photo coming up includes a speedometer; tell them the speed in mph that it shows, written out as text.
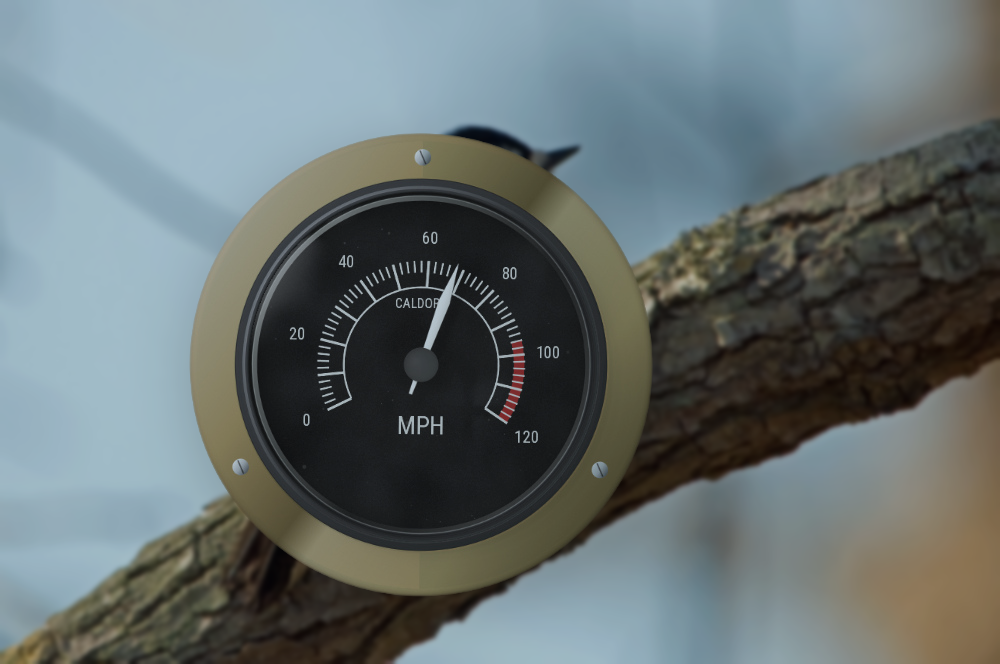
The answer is 68 mph
